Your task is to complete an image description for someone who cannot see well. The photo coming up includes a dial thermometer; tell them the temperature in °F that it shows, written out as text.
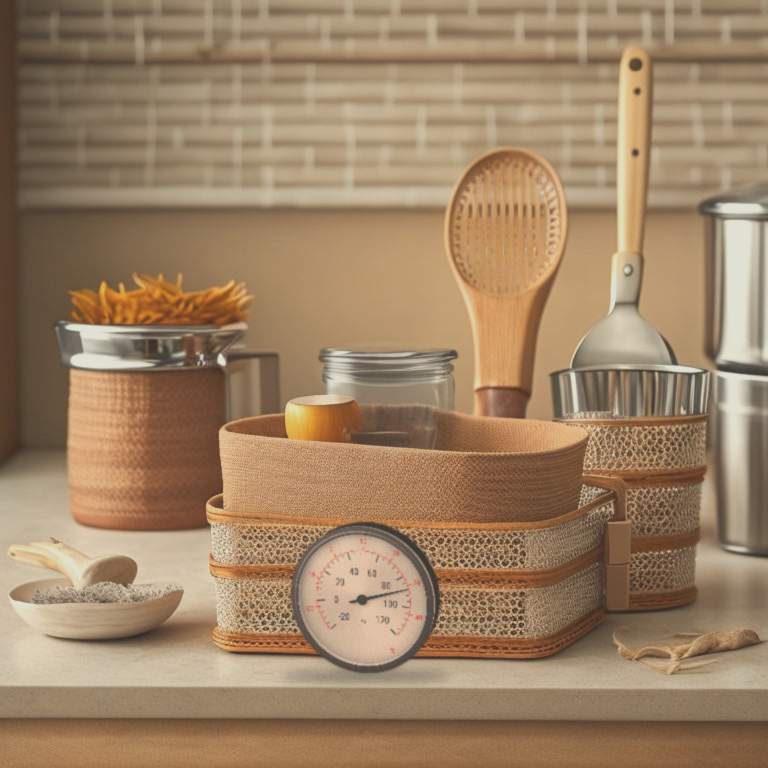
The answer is 88 °F
